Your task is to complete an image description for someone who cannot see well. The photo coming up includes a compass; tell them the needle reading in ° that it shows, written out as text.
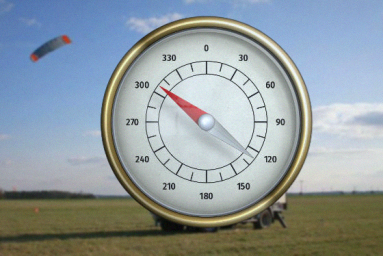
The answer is 307.5 °
